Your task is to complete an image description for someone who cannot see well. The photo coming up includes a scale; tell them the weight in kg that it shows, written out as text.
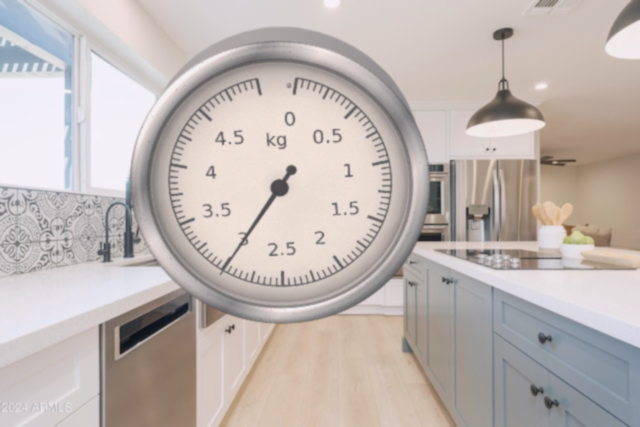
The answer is 3 kg
